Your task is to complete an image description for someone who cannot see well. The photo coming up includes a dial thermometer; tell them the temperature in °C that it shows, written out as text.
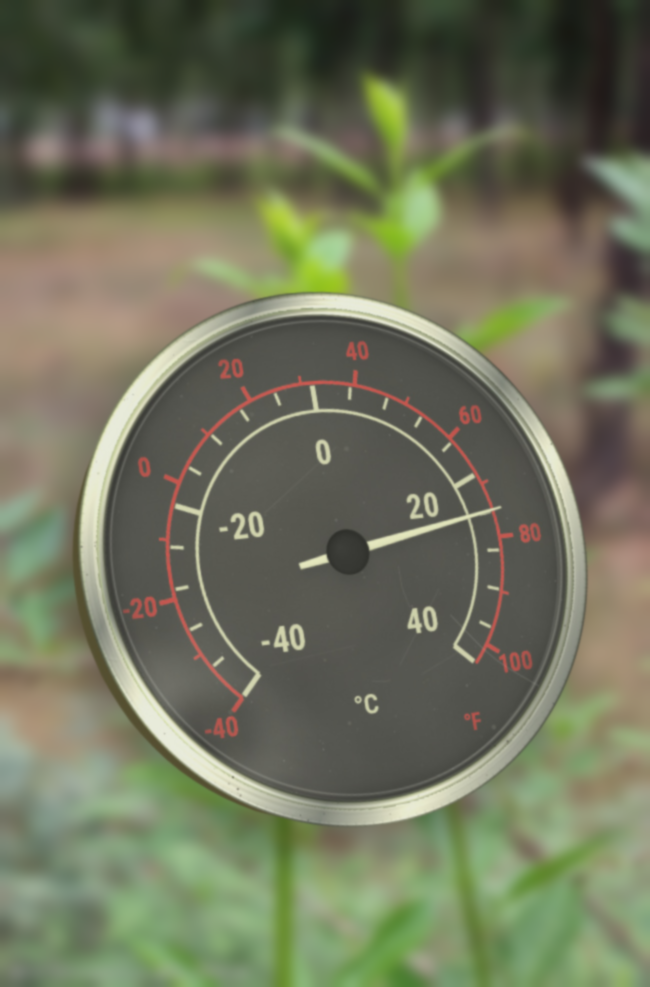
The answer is 24 °C
